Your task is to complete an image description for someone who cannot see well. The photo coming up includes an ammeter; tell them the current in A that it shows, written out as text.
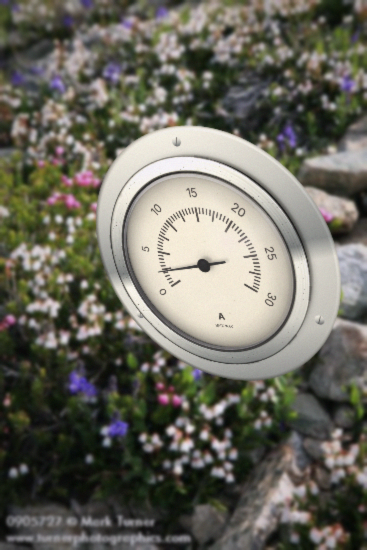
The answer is 2.5 A
